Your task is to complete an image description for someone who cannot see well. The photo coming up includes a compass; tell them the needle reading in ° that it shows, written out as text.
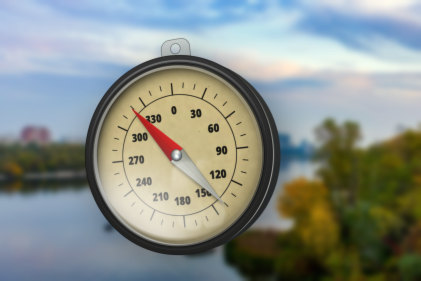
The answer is 320 °
